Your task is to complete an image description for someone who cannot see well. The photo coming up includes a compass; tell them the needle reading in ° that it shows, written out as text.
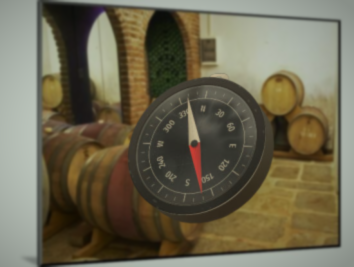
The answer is 160 °
